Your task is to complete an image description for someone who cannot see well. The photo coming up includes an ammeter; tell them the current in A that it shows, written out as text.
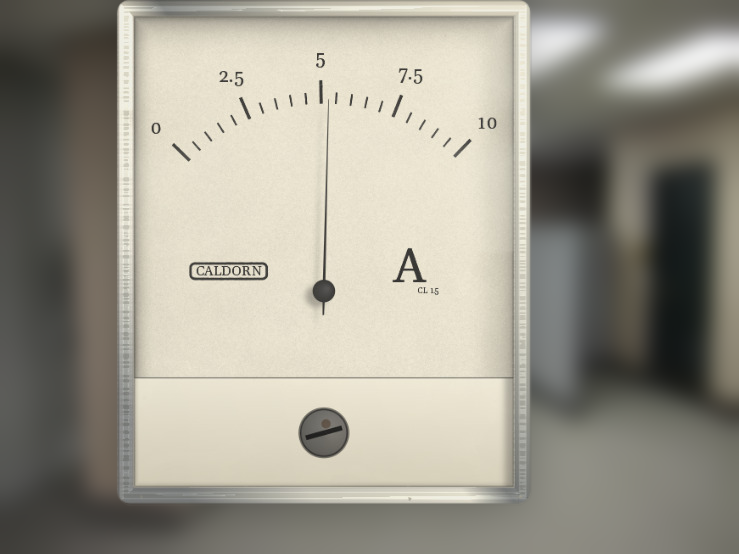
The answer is 5.25 A
